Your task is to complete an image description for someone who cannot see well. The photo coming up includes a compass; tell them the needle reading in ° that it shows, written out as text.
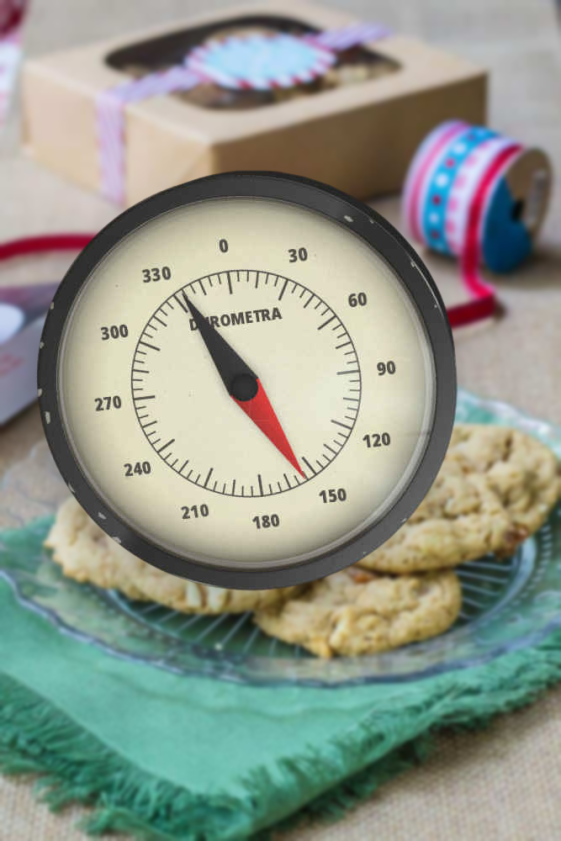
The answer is 155 °
